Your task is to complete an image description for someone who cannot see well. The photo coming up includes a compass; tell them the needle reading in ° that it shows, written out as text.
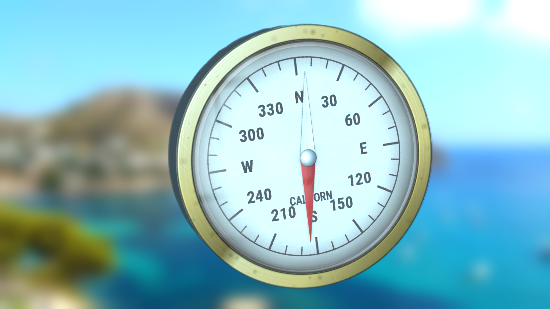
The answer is 185 °
